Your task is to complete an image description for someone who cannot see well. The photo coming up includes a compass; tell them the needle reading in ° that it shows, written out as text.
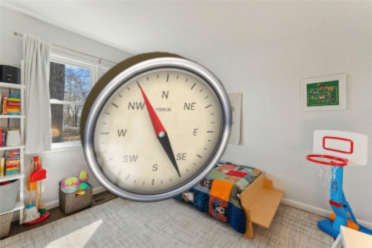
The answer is 330 °
